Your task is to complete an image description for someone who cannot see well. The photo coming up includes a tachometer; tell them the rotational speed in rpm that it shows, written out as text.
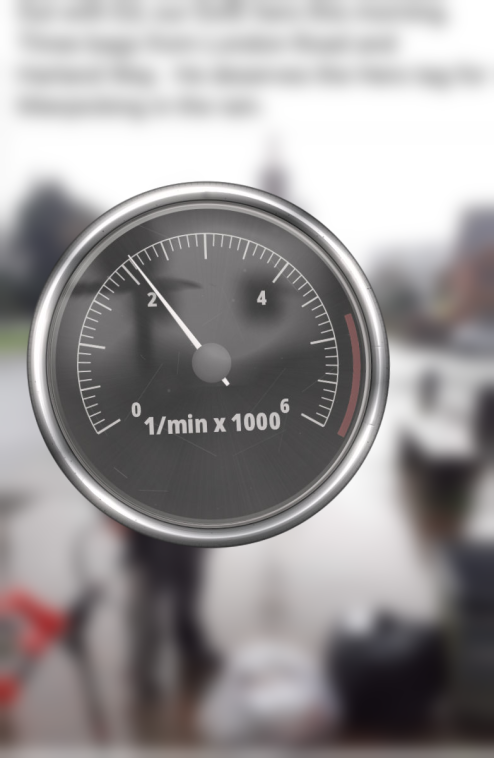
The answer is 2100 rpm
